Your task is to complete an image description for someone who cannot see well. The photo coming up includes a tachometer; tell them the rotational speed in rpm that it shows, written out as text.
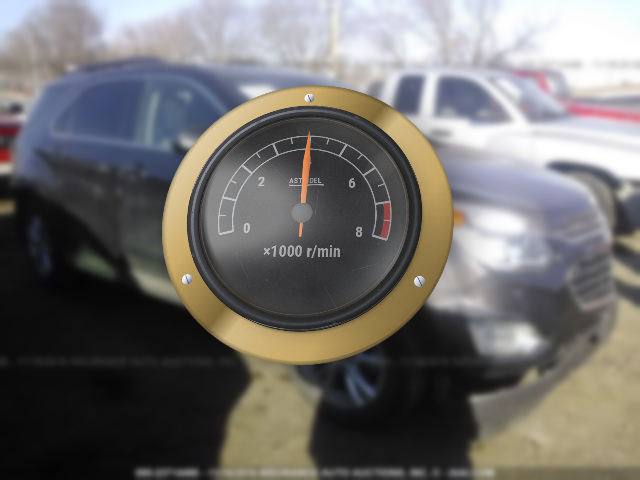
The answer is 4000 rpm
